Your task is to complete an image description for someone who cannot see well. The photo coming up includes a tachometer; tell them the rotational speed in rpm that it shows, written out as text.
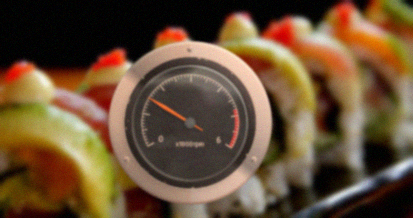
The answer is 1500 rpm
